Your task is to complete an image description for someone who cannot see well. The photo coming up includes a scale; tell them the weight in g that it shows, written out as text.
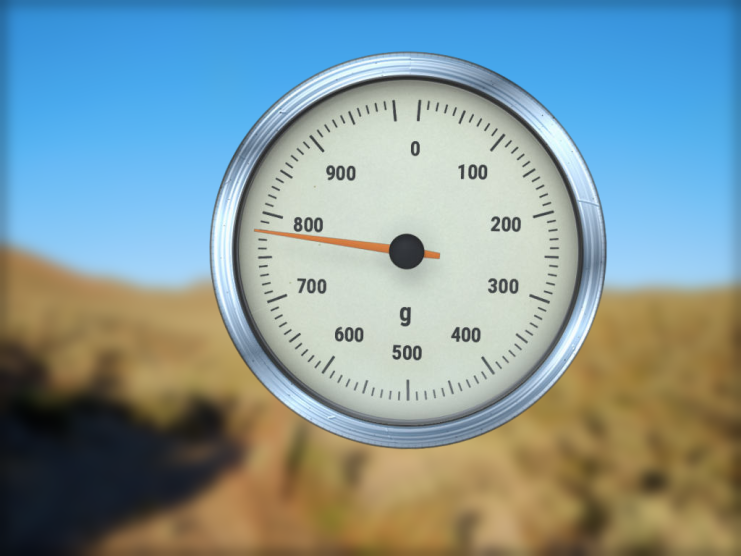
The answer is 780 g
